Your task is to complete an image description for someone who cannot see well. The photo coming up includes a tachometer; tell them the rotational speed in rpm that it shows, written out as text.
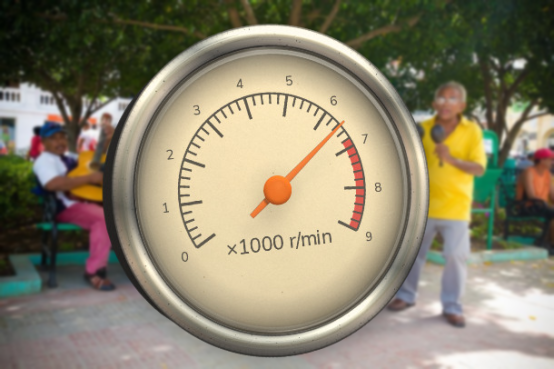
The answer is 6400 rpm
